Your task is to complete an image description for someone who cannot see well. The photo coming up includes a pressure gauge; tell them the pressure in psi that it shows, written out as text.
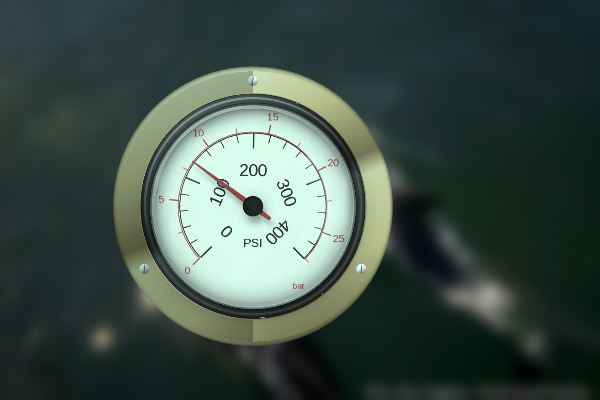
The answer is 120 psi
